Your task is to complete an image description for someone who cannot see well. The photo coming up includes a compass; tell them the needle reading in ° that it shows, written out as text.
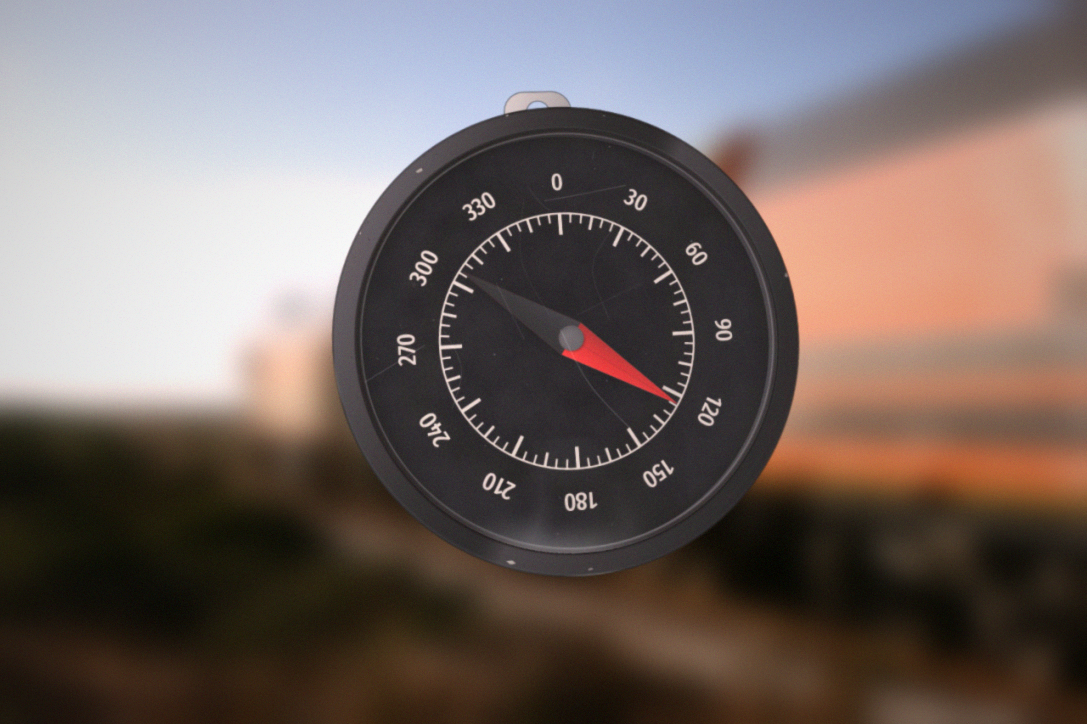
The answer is 125 °
